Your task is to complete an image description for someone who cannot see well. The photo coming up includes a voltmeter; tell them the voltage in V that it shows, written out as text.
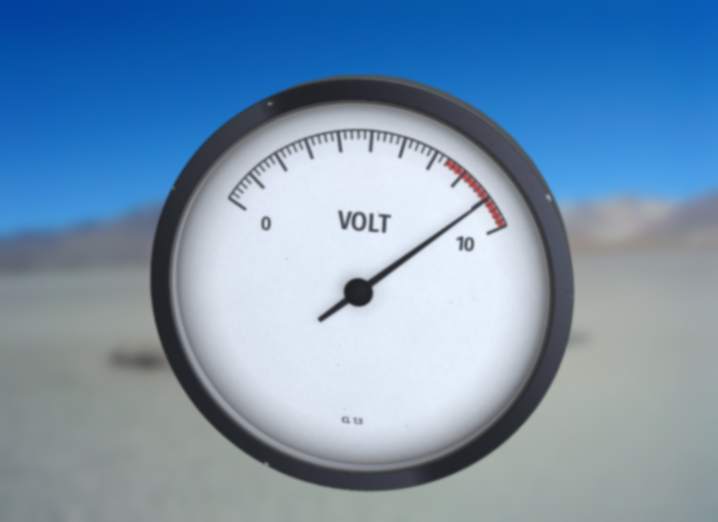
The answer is 9 V
